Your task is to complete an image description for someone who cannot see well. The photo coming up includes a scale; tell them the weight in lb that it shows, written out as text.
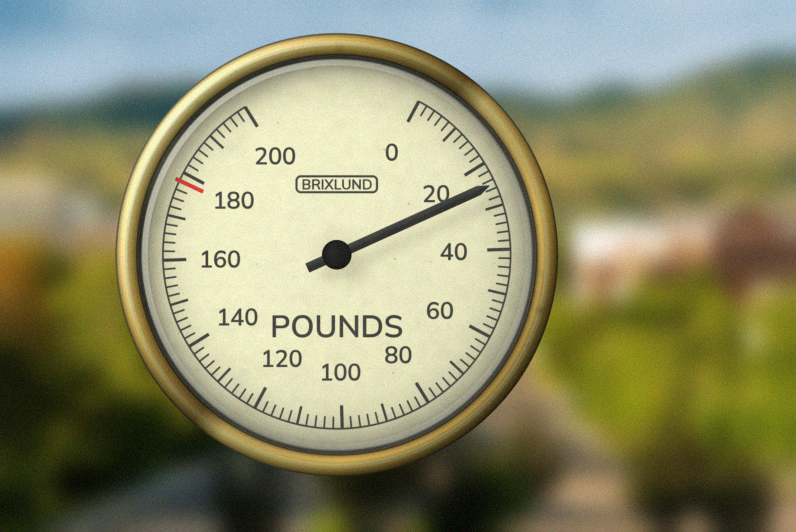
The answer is 25 lb
